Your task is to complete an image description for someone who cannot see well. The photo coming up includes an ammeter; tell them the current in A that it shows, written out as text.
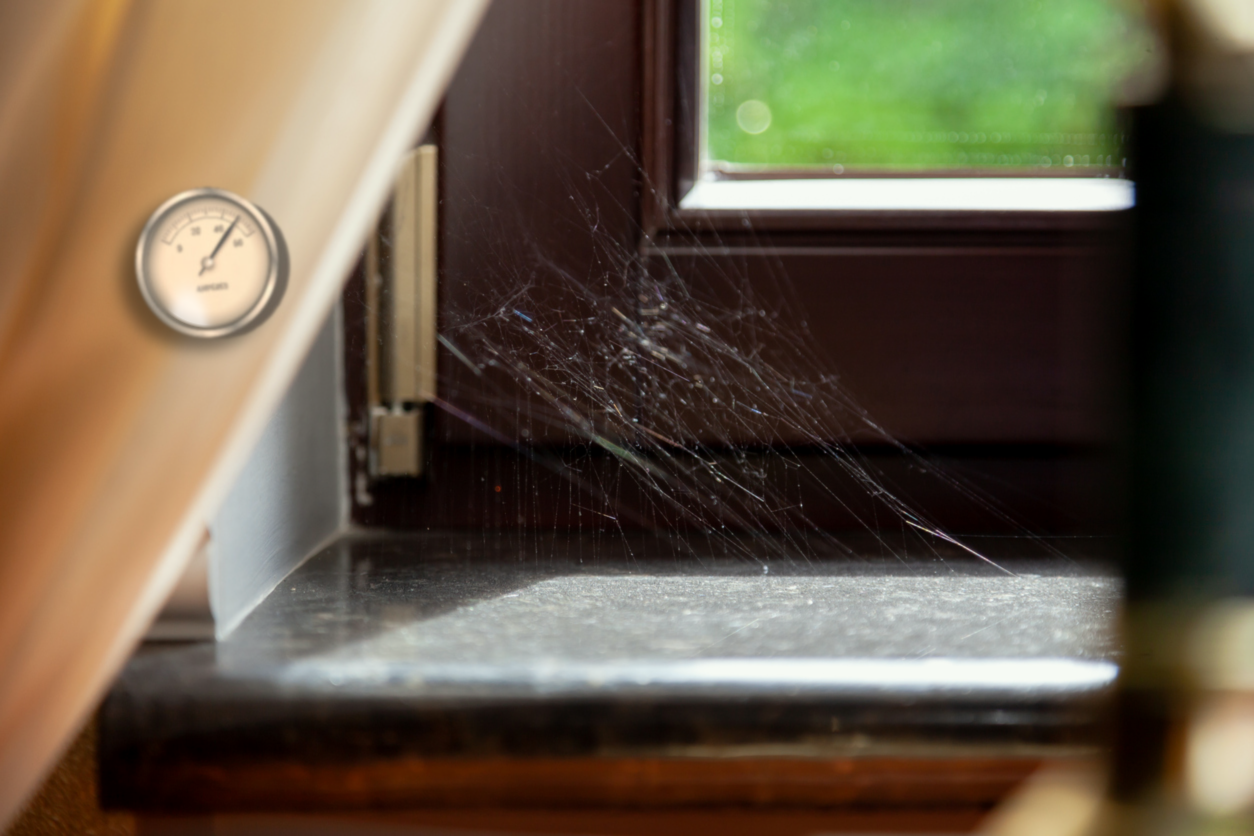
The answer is 50 A
